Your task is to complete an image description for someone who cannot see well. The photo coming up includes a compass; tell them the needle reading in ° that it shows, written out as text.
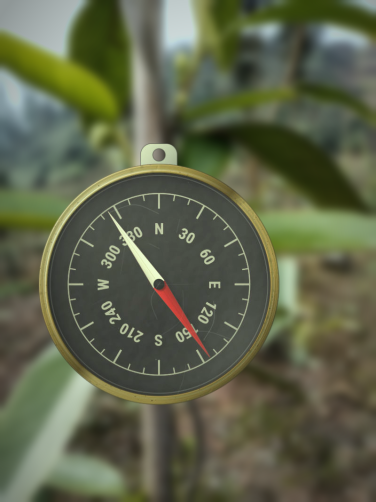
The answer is 145 °
